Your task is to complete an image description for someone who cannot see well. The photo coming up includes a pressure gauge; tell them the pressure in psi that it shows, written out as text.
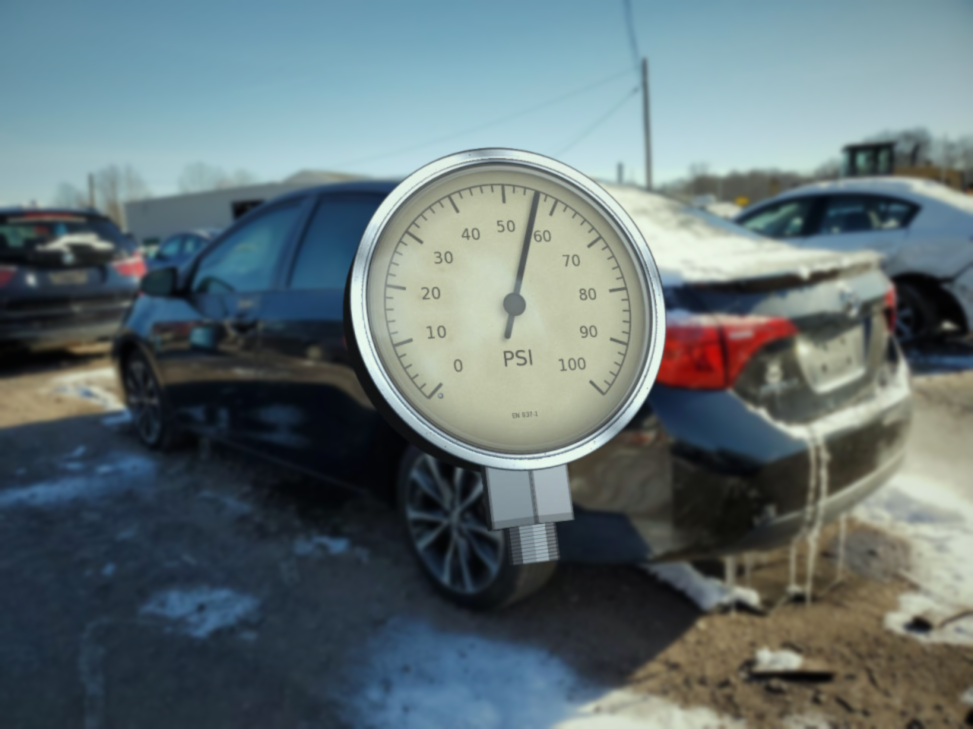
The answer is 56 psi
